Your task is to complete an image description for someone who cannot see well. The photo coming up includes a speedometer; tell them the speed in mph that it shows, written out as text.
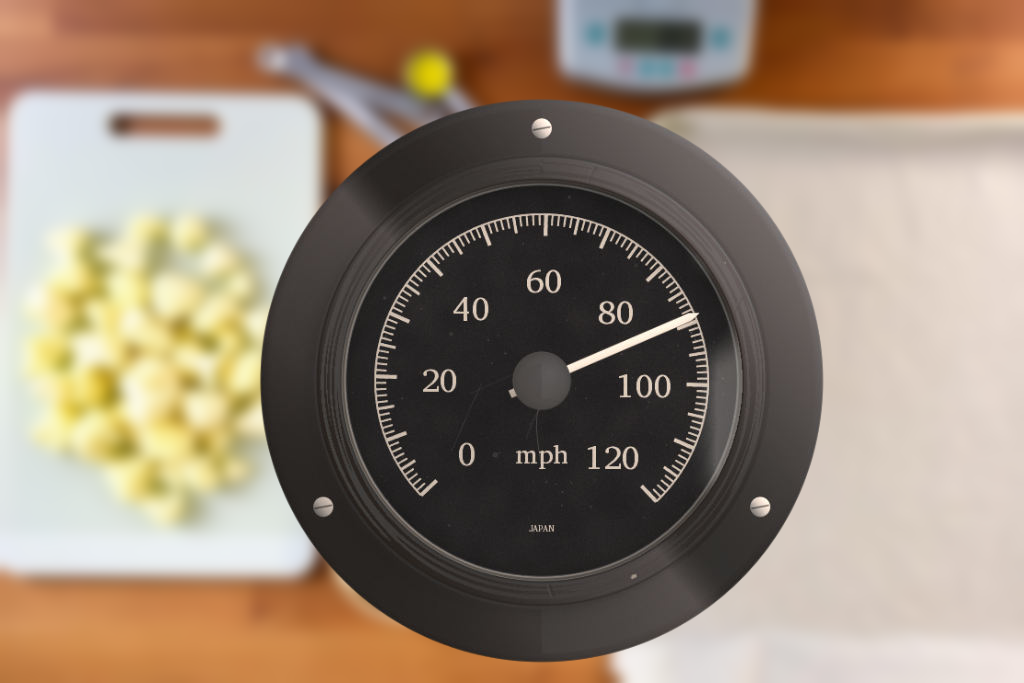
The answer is 89 mph
